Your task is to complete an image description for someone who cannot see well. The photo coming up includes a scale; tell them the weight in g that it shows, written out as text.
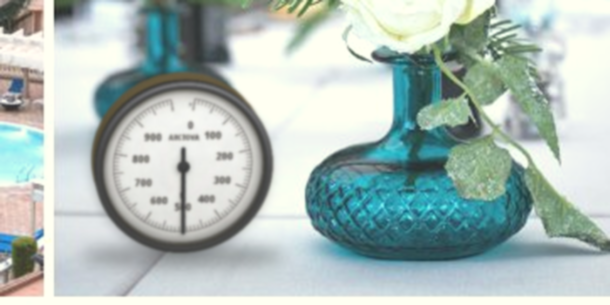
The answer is 500 g
